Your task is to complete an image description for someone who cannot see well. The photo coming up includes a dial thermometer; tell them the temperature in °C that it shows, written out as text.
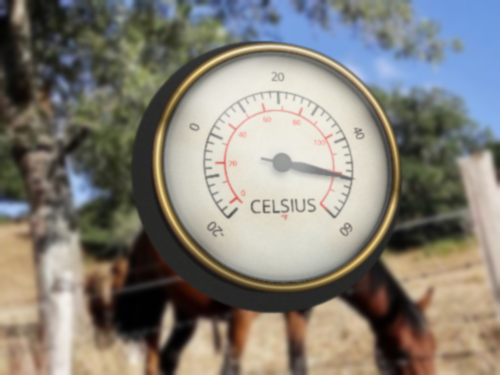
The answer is 50 °C
